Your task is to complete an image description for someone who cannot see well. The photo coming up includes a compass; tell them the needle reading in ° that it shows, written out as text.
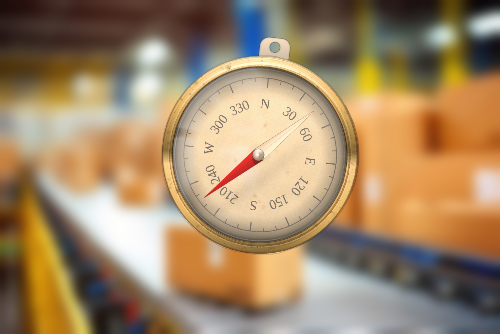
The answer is 225 °
